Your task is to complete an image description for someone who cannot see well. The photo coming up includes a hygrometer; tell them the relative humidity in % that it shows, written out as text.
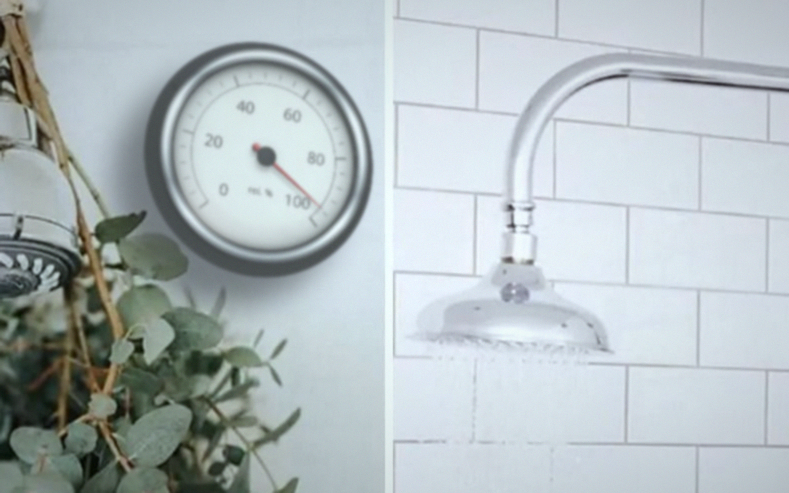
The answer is 96 %
